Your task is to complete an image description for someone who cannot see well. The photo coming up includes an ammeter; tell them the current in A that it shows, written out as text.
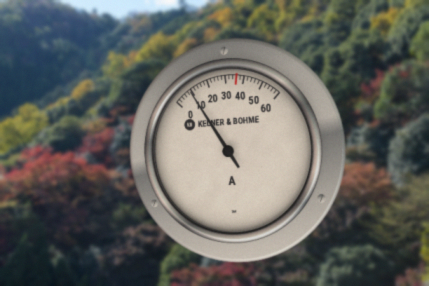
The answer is 10 A
